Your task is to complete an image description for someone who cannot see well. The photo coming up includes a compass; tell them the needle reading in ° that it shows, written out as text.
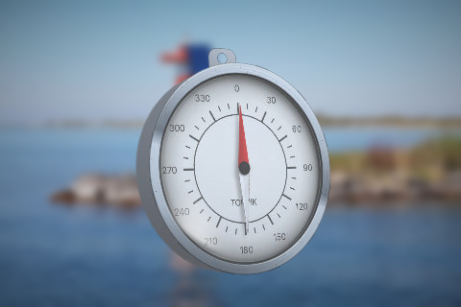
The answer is 0 °
